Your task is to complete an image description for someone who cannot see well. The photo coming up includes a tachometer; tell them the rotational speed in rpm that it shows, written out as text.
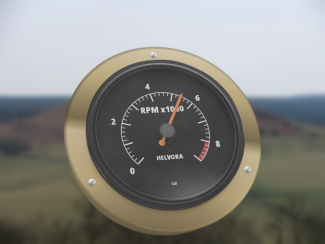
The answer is 5400 rpm
